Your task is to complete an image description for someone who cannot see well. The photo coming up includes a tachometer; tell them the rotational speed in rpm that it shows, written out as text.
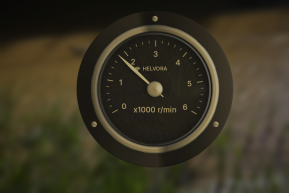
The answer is 1800 rpm
